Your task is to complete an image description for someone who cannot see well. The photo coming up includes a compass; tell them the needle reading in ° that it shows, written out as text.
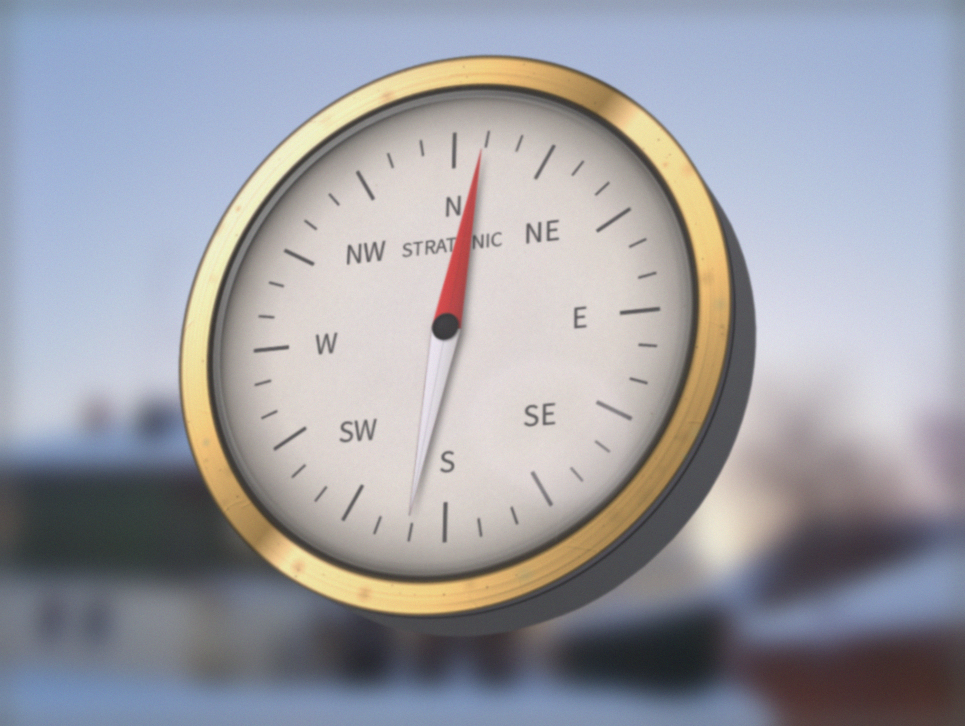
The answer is 10 °
